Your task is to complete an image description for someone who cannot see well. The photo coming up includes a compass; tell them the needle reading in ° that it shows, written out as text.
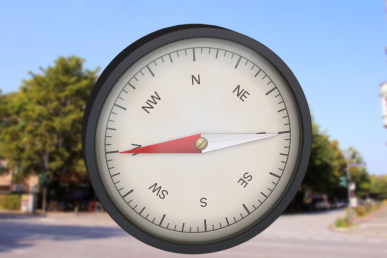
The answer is 270 °
